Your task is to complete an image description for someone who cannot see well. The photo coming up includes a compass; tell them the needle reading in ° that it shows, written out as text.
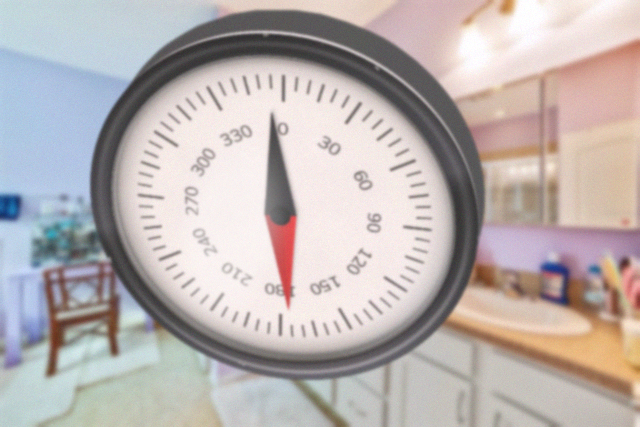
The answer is 175 °
